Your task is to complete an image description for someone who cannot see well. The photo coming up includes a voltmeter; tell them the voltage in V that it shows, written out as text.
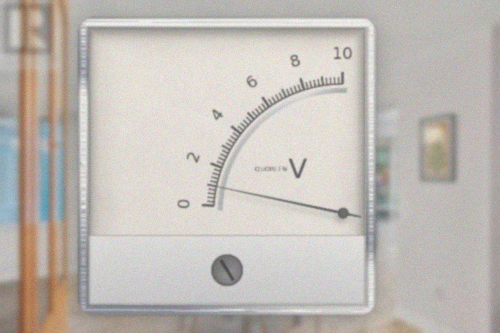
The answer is 1 V
